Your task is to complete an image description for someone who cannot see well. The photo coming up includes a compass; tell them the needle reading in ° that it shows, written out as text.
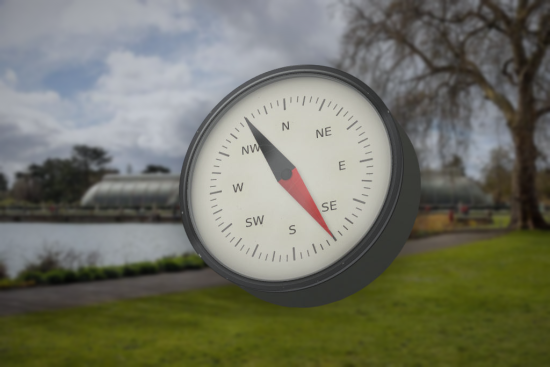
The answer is 150 °
